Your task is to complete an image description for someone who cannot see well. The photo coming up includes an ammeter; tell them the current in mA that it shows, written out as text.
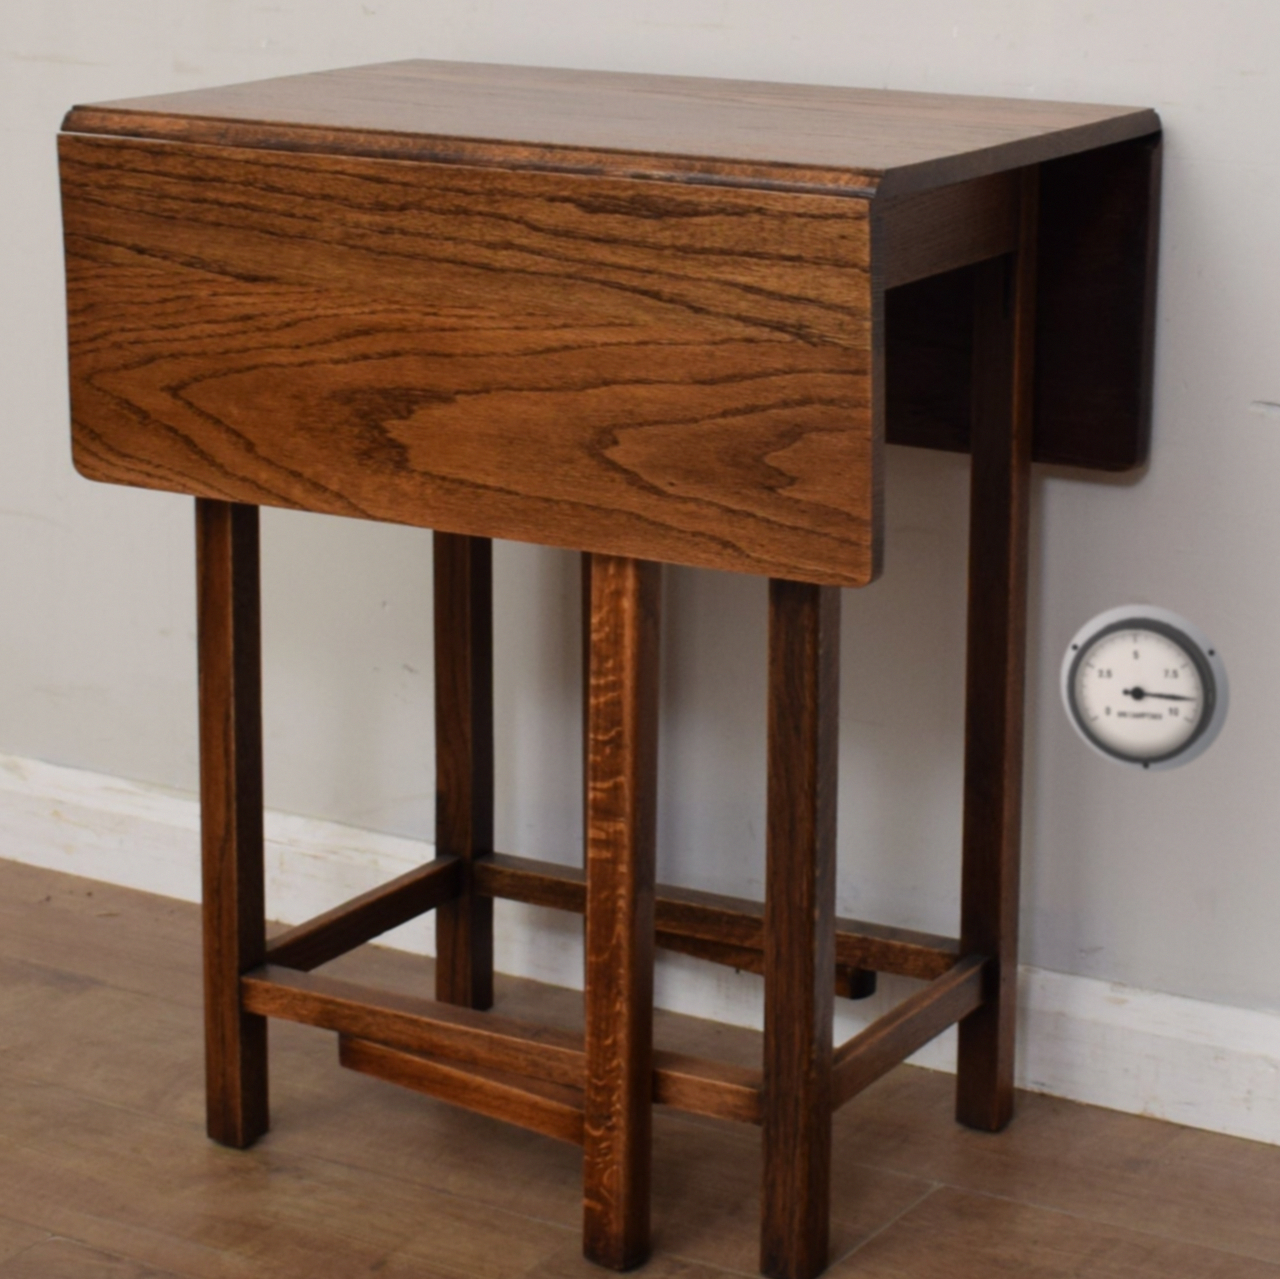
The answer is 9 mA
